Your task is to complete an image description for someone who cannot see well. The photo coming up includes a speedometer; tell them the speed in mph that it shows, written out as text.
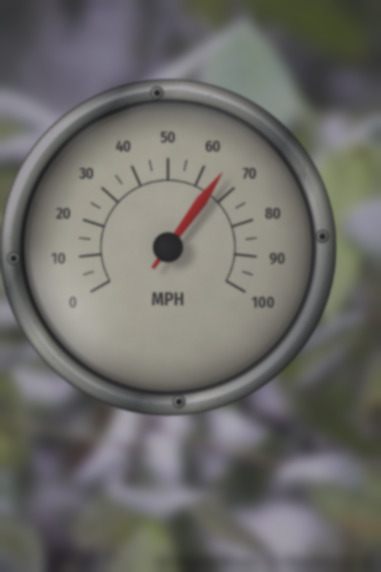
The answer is 65 mph
